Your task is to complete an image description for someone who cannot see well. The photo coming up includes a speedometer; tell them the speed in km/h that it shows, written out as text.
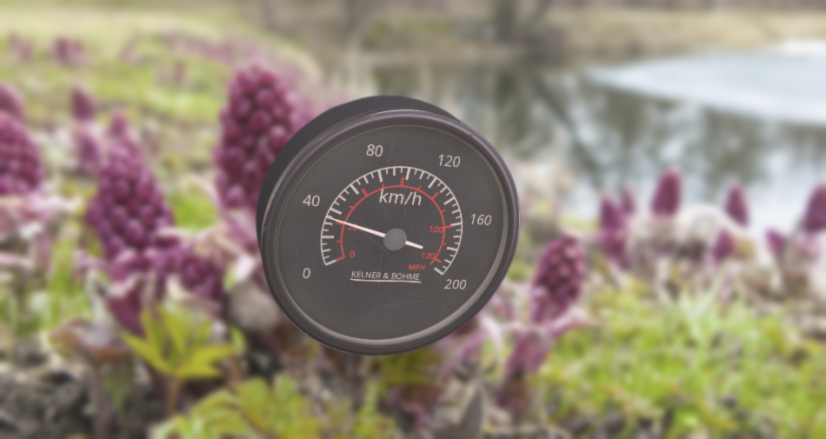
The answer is 35 km/h
